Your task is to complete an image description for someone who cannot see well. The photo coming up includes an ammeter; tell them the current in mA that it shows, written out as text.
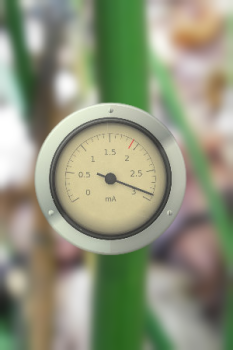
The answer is 2.9 mA
